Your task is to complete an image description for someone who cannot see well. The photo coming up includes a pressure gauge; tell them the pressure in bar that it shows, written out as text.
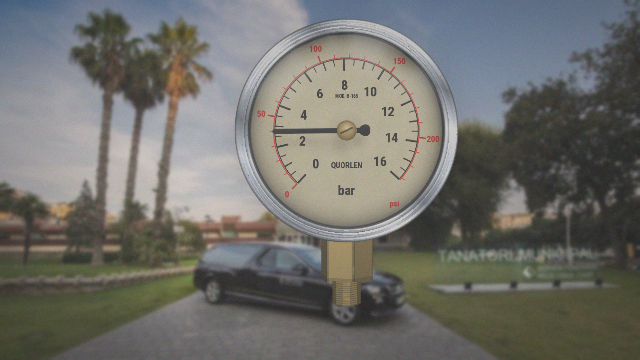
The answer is 2.75 bar
